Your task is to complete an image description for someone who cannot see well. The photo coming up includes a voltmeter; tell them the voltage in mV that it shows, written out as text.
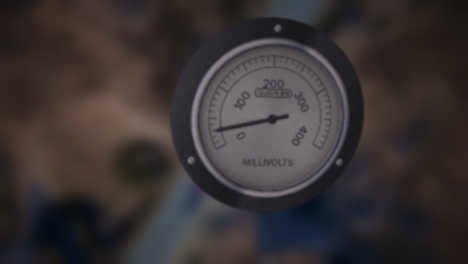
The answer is 30 mV
